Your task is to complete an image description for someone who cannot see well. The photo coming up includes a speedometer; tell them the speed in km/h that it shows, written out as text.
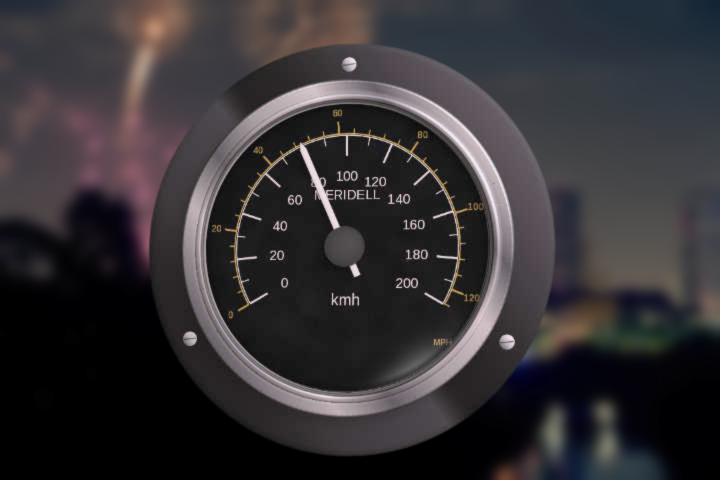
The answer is 80 km/h
